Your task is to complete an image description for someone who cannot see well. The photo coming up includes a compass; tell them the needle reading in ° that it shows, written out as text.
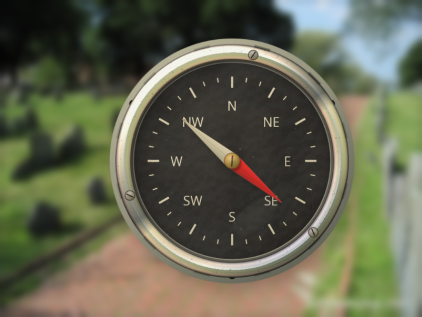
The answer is 130 °
